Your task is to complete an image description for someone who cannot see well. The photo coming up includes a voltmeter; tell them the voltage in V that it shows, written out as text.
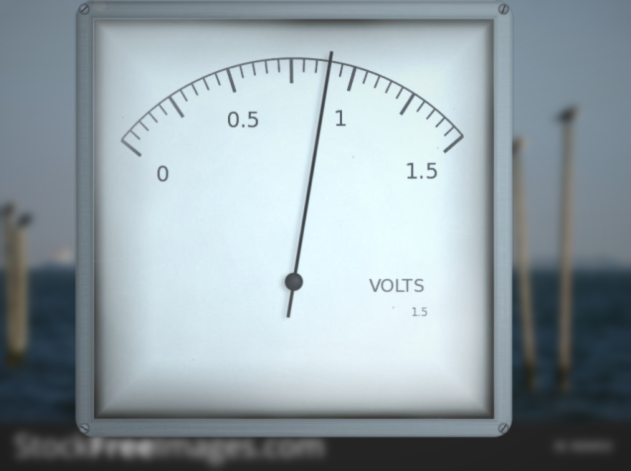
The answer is 0.9 V
